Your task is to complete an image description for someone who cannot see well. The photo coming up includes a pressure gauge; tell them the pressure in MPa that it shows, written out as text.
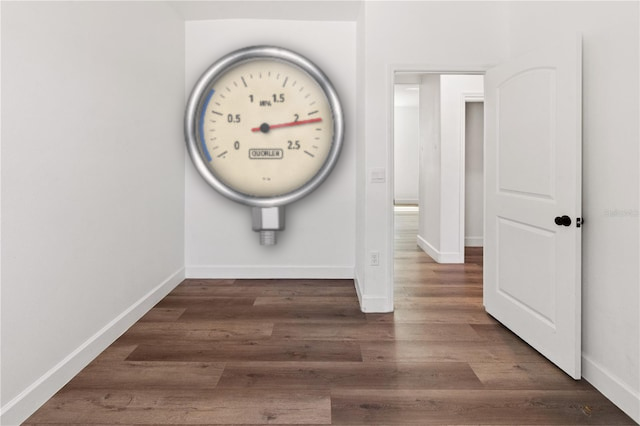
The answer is 2.1 MPa
